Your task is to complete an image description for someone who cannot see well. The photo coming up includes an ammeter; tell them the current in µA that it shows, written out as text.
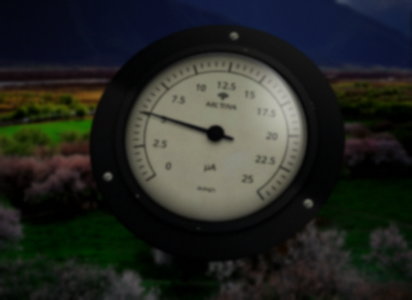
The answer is 5 µA
